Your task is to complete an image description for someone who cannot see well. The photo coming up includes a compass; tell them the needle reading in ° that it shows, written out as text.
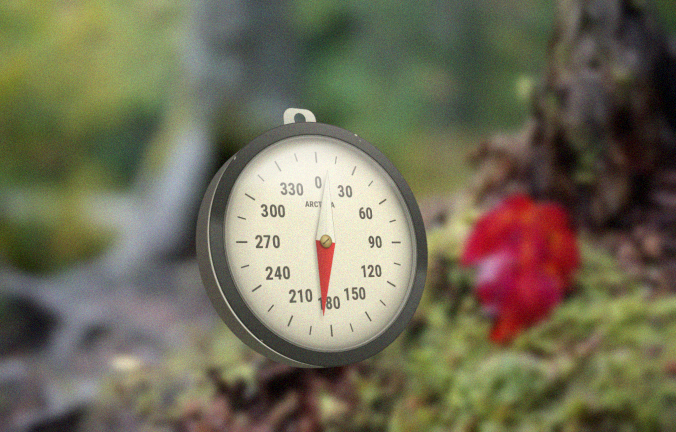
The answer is 187.5 °
